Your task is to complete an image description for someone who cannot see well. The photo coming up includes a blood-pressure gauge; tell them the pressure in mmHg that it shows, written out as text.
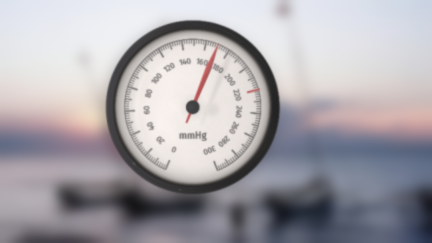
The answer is 170 mmHg
